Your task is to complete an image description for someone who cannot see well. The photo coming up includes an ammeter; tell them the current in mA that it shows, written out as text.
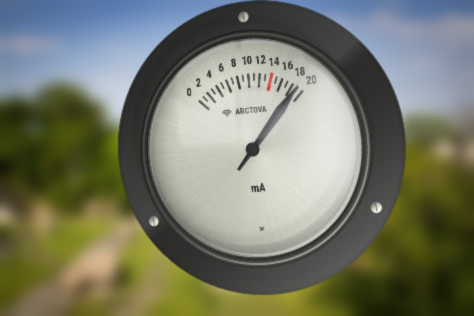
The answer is 19 mA
